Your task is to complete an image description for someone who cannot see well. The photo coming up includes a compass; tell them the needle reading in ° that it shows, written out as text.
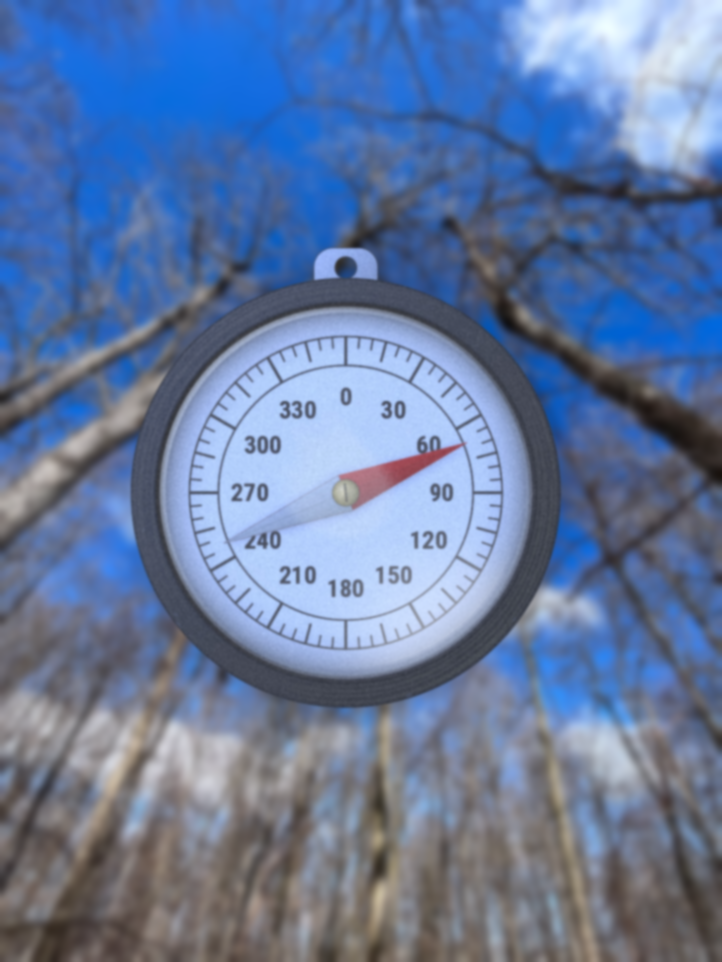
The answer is 67.5 °
